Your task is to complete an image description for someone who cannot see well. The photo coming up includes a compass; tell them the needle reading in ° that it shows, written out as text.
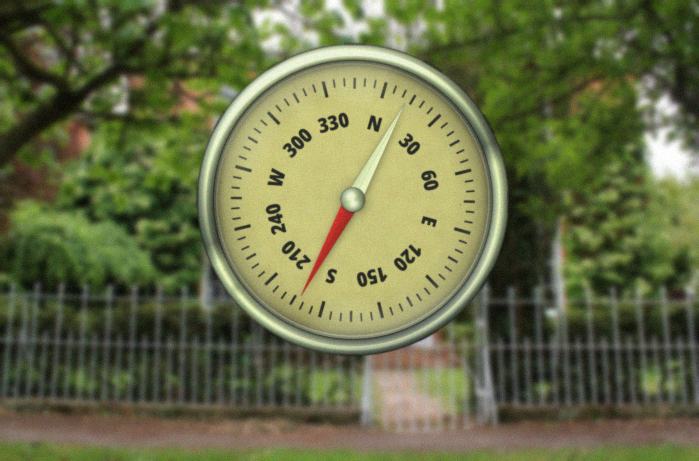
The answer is 192.5 °
